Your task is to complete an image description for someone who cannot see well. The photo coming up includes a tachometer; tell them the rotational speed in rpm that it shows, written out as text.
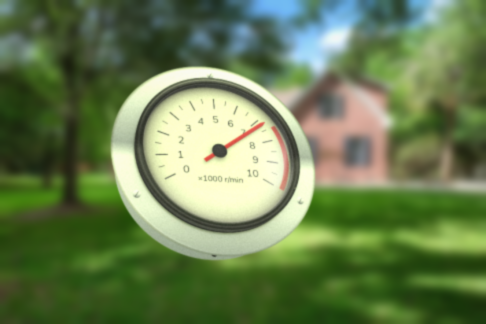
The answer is 7250 rpm
